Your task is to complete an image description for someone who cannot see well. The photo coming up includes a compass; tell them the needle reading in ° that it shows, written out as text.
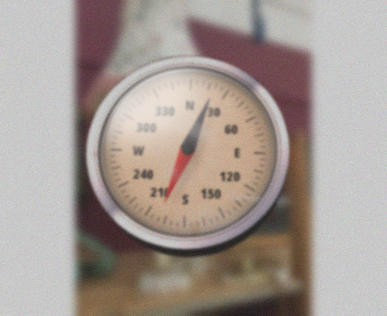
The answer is 200 °
